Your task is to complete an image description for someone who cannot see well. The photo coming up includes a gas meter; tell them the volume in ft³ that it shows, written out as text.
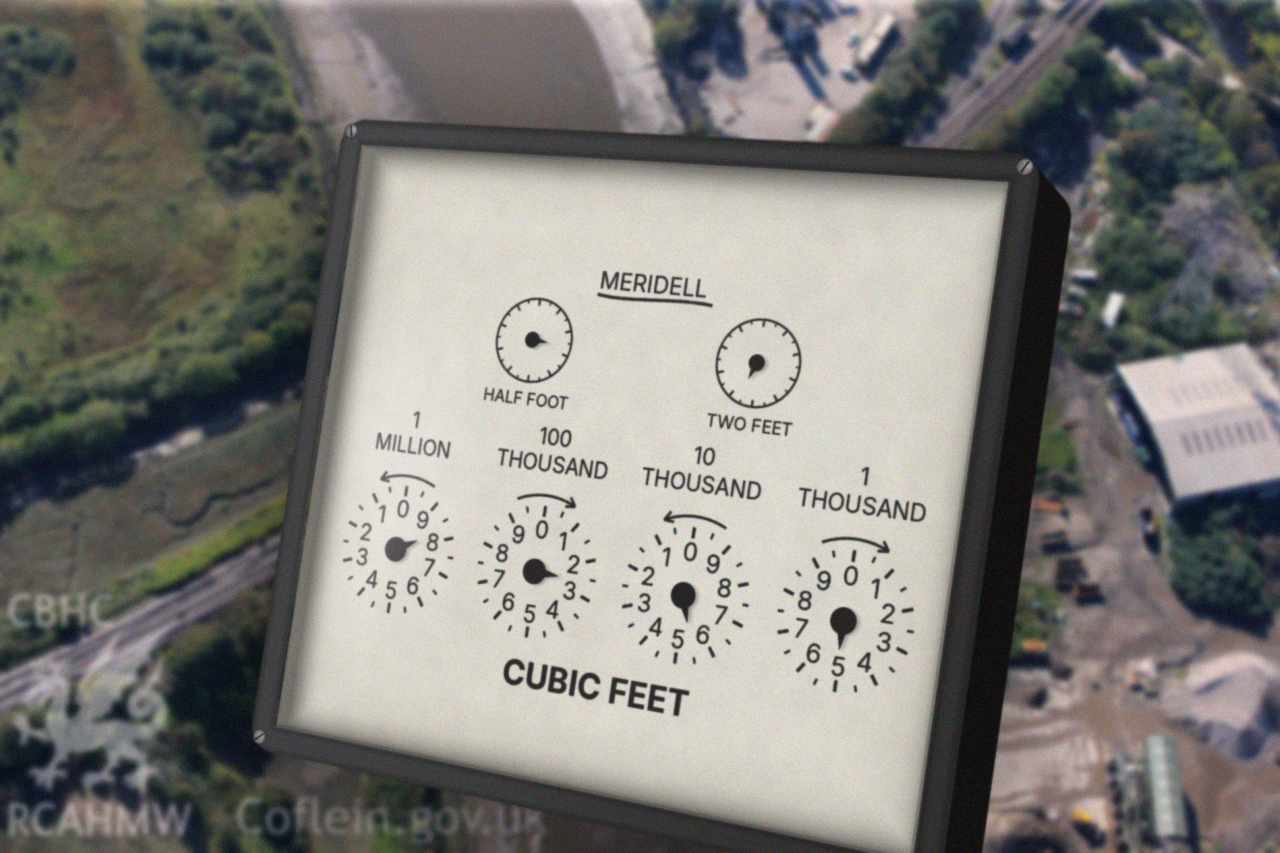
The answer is 825500 ft³
